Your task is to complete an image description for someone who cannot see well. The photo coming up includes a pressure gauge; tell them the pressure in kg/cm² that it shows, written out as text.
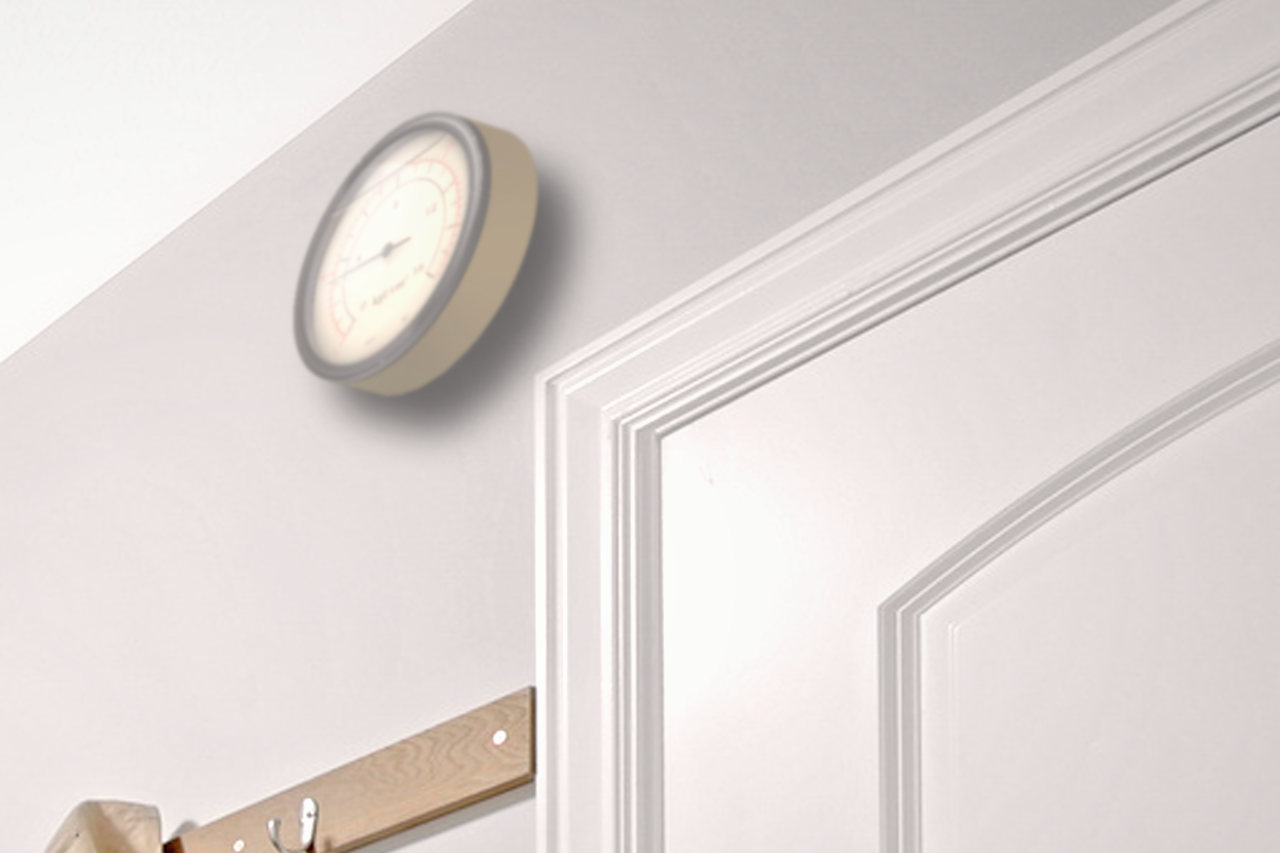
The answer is 3 kg/cm²
